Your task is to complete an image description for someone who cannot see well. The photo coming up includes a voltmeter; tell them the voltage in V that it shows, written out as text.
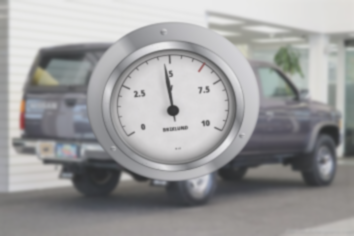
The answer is 4.75 V
